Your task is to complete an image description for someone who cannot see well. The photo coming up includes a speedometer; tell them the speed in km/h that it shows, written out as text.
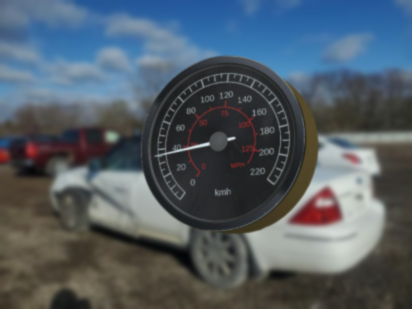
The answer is 35 km/h
